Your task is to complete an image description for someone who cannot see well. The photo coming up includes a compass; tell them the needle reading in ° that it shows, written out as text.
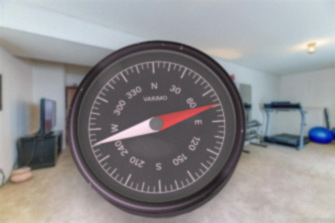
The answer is 75 °
